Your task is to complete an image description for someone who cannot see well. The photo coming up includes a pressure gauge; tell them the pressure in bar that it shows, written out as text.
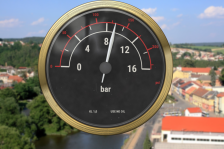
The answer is 9 bar
